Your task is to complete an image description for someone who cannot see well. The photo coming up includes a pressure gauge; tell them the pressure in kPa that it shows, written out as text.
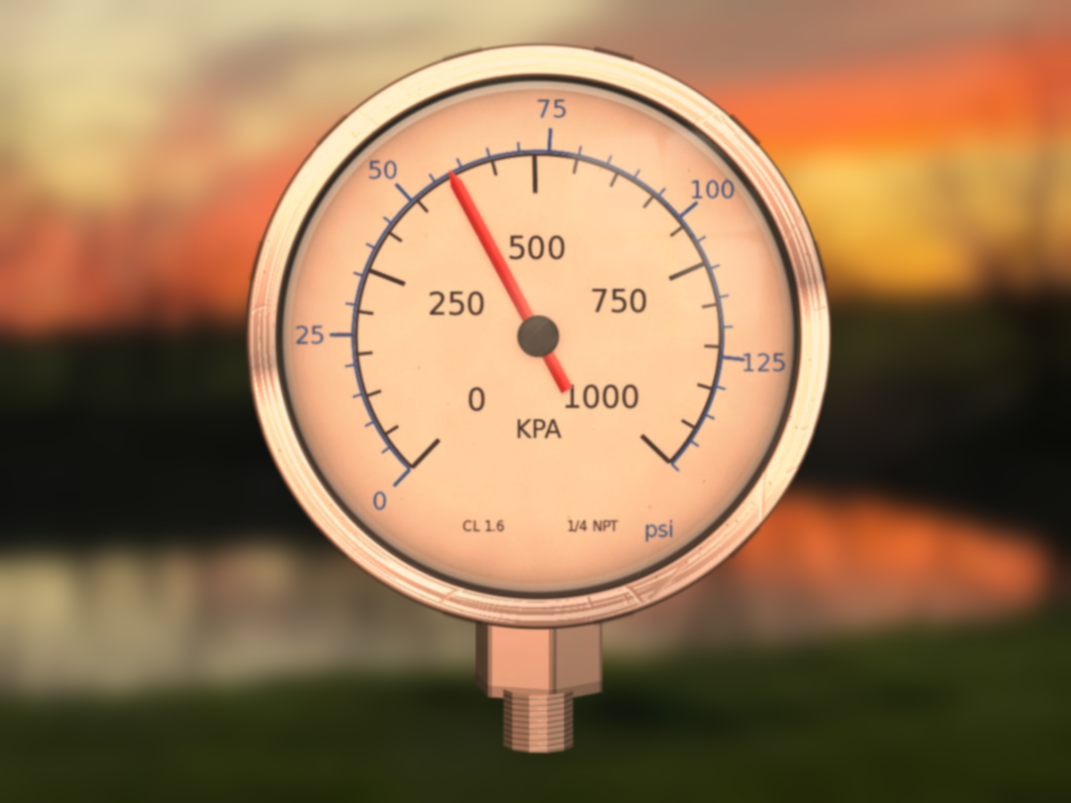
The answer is 400 kPa
